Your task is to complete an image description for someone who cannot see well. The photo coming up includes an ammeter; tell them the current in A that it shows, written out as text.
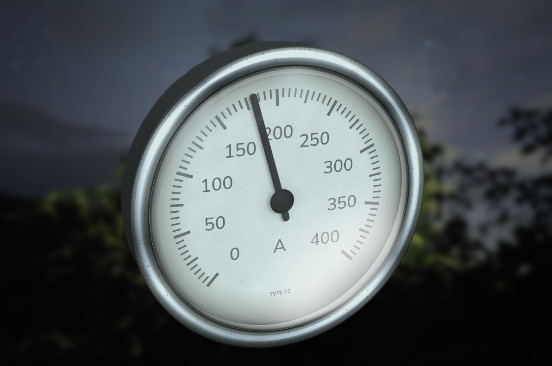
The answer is 180 A
